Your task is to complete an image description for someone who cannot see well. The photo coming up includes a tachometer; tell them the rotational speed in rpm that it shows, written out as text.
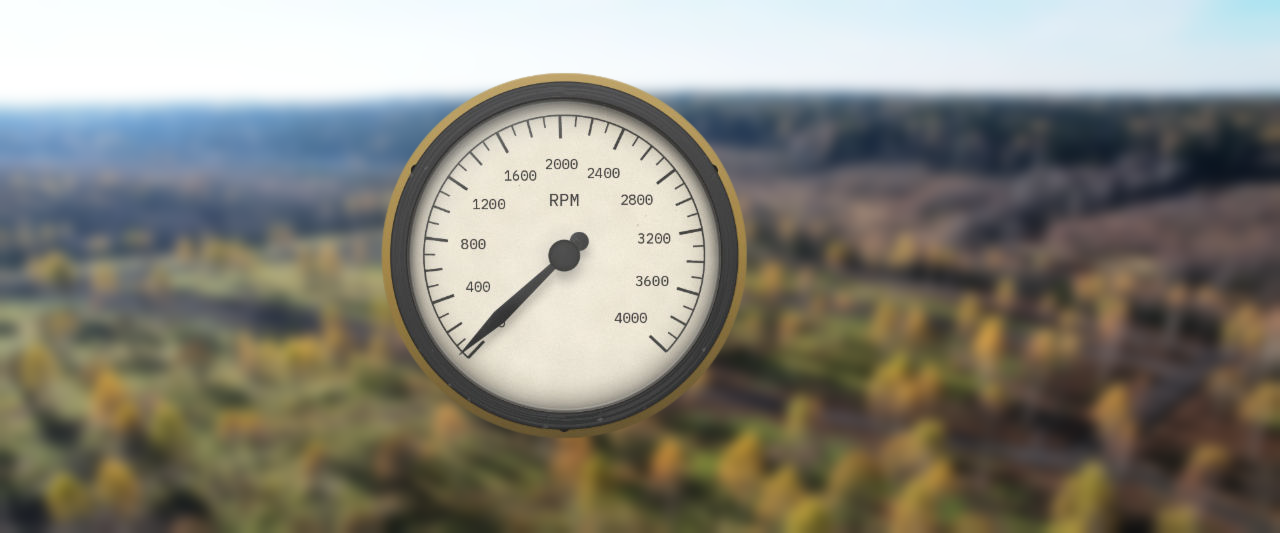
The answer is 50 rpm
